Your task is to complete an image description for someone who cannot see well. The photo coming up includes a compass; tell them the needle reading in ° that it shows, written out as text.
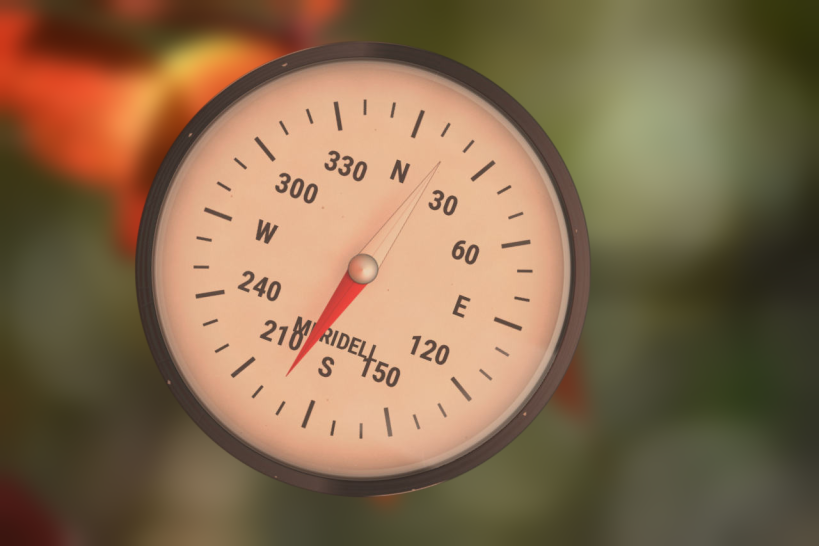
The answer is 195 °
